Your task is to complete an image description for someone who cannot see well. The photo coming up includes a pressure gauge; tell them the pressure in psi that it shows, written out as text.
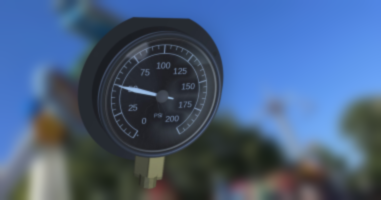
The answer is 50 psi
